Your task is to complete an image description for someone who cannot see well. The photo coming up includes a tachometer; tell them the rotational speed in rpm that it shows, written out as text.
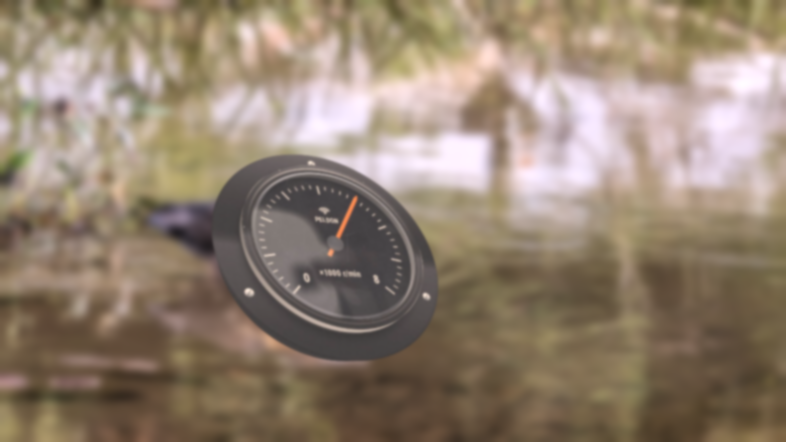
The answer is 5000 rpm
